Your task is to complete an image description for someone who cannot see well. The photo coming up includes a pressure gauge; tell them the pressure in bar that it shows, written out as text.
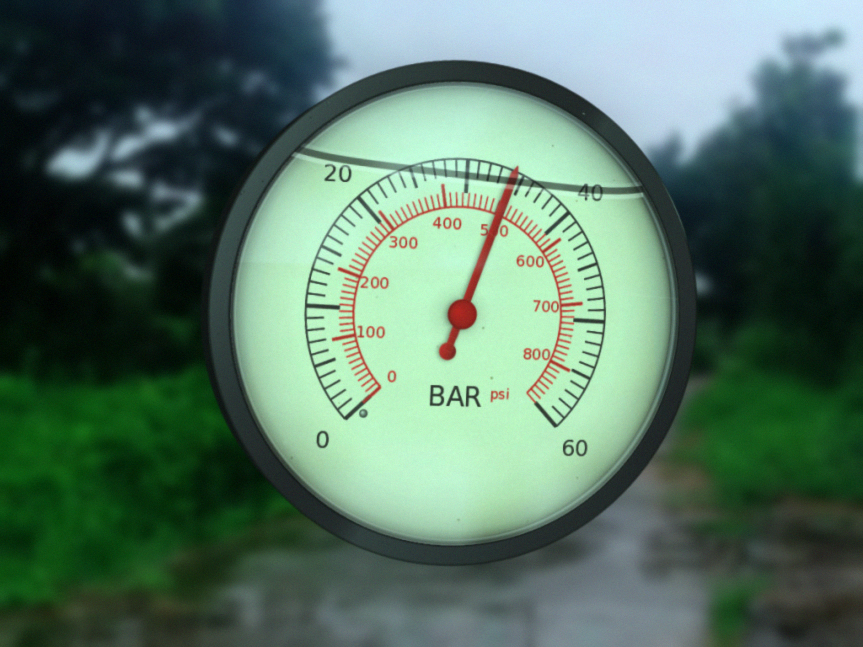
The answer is 34 bar
